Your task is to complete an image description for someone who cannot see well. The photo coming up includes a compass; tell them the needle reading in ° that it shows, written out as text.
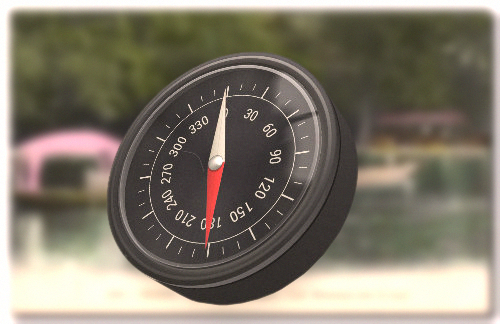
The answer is 180 °
